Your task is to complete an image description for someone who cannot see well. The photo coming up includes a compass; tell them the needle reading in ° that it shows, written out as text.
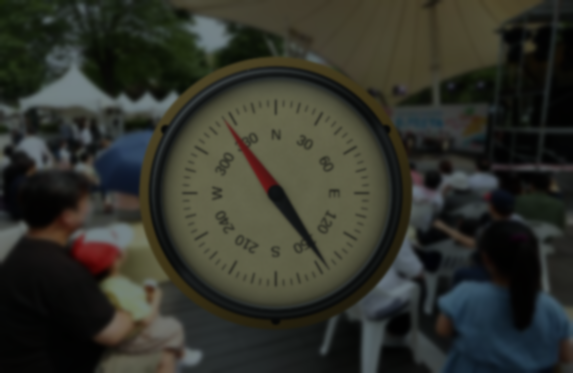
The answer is 325 °
